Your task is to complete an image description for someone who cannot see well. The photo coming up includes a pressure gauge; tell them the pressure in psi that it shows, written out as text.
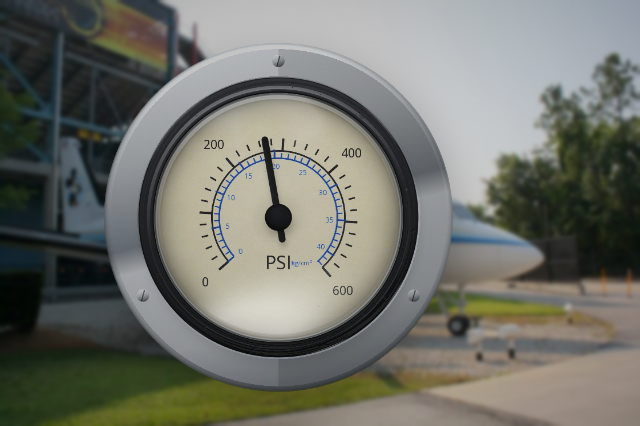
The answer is 270 psi
